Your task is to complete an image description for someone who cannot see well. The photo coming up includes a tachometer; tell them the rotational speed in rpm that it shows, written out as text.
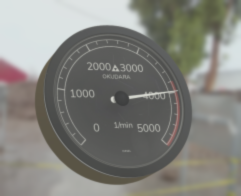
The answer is 4000 rpm
